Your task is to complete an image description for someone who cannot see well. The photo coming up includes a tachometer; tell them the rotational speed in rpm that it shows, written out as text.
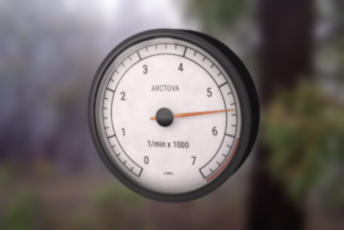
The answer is 5500 rpm
